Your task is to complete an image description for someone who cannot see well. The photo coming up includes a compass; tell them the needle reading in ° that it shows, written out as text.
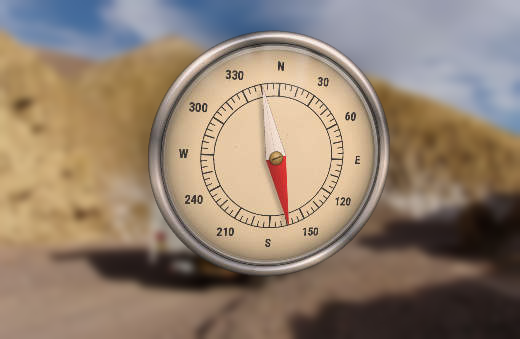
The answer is 165 °
